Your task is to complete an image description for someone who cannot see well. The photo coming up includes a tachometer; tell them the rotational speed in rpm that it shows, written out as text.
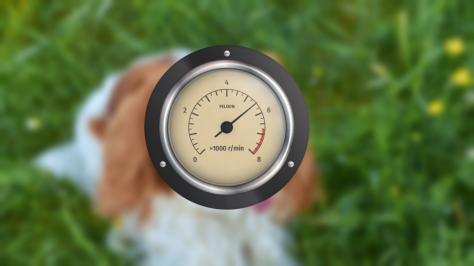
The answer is 5500 rpm
